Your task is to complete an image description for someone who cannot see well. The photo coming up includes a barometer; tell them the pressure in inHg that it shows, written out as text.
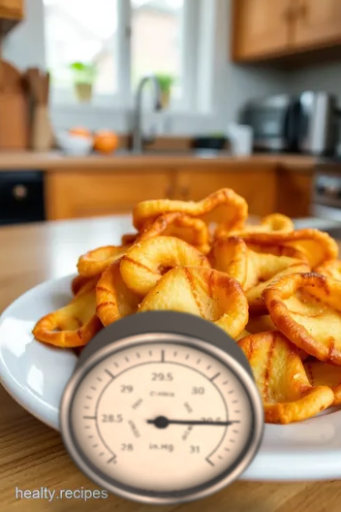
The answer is 30.5 inHg
